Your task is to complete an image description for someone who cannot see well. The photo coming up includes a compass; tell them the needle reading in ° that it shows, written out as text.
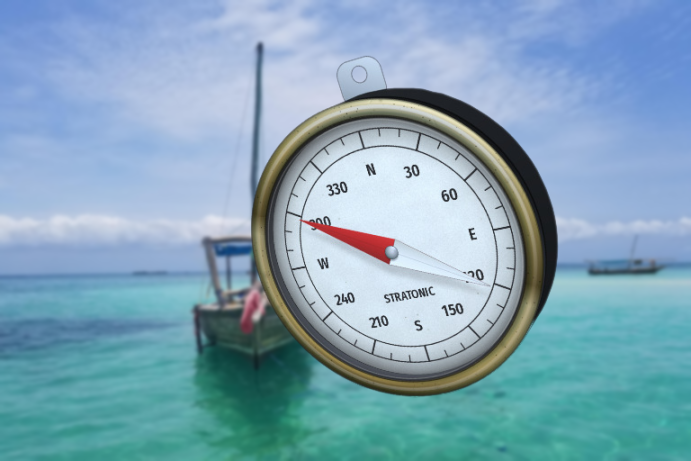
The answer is 300 °
